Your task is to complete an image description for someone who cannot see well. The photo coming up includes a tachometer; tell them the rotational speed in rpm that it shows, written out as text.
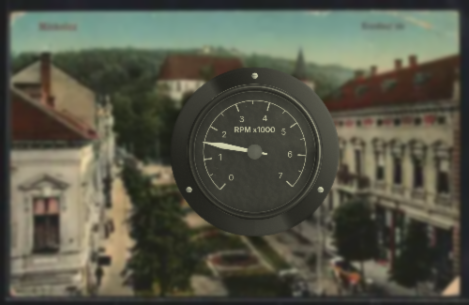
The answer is 1500 rpm
